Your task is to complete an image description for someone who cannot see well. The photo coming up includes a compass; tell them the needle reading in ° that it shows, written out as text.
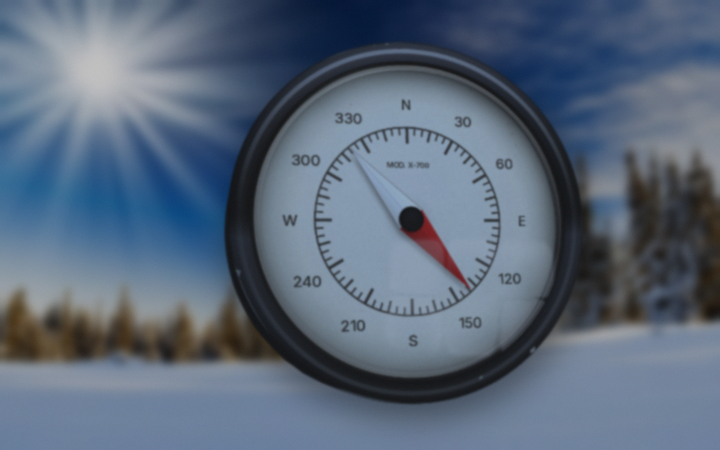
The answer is 140 °
